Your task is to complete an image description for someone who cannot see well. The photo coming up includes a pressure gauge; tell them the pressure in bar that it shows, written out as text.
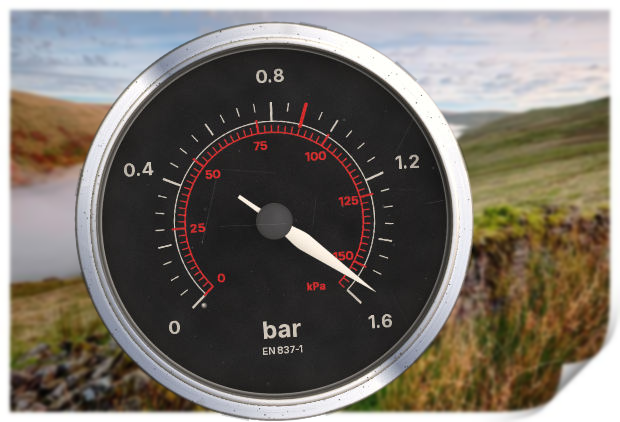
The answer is 1.55 bar
